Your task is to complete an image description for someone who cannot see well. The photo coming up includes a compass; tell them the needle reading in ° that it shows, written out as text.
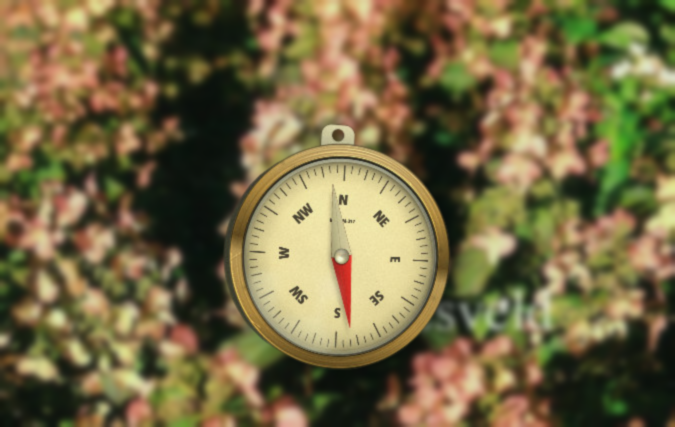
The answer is 170 °
